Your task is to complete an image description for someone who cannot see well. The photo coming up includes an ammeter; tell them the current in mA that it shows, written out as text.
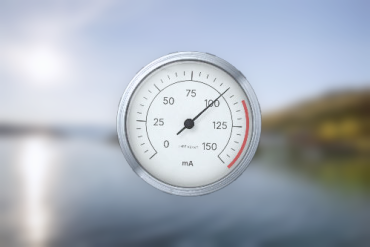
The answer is 100 mA
